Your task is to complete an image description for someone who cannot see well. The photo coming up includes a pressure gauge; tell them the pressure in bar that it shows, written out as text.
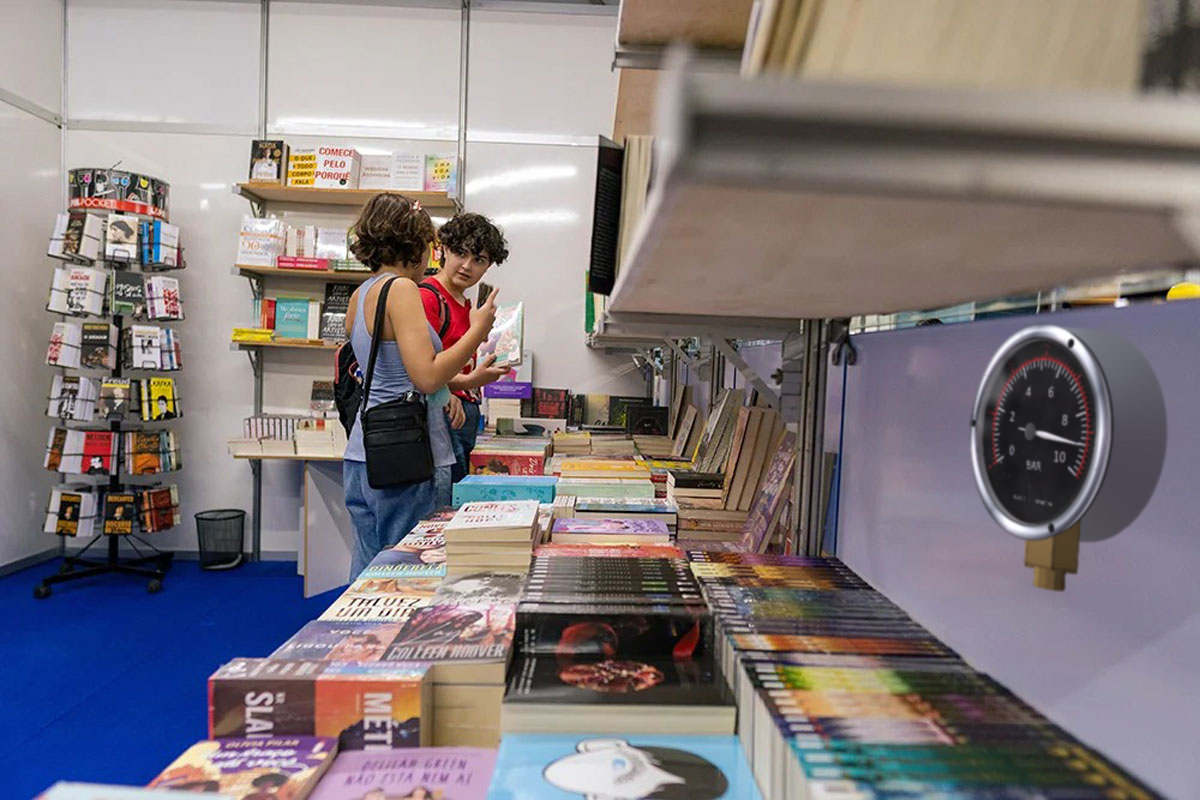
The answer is 9 bar
